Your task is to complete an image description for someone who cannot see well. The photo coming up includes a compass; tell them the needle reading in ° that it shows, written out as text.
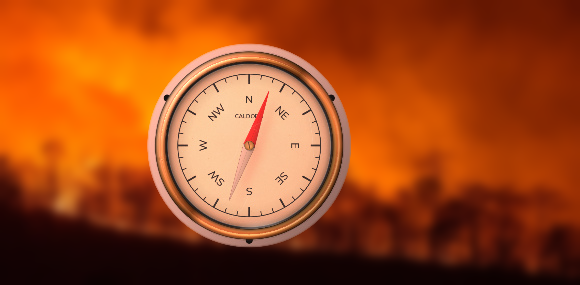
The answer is 20 °
